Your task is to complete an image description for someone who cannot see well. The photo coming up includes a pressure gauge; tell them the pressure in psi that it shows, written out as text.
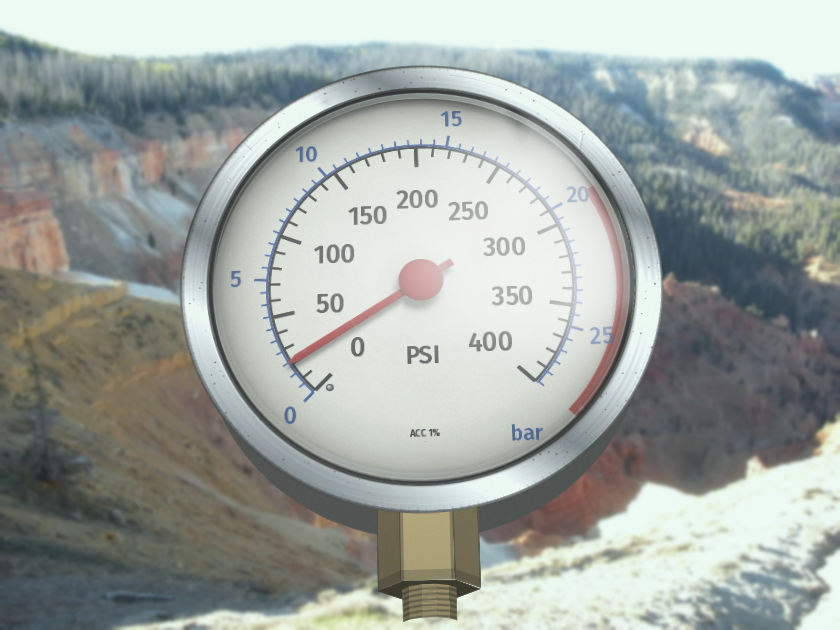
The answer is 20 psi
